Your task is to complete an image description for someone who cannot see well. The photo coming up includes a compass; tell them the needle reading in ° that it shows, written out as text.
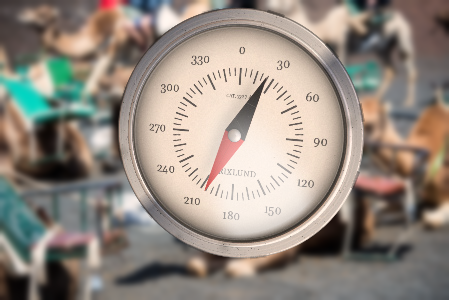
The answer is 205 °
